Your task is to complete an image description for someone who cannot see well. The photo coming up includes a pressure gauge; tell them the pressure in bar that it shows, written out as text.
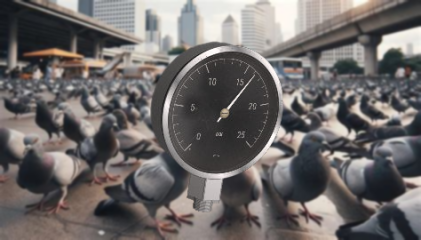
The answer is 16 bar
